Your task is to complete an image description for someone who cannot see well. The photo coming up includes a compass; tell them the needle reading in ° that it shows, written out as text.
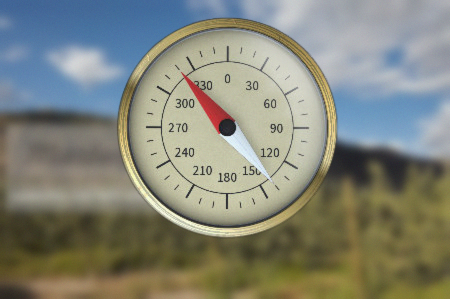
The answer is 320 °
